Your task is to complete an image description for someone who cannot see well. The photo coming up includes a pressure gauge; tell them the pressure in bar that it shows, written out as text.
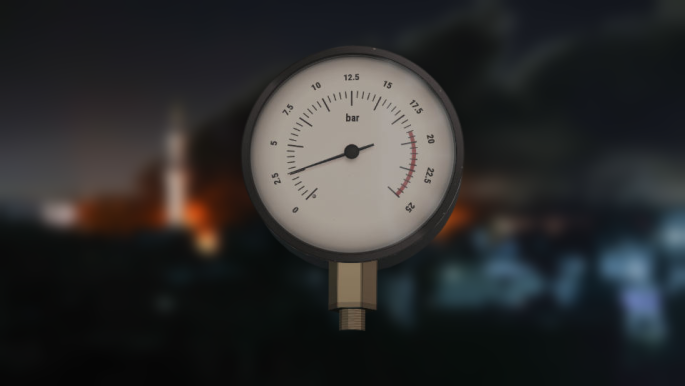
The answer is 2.5 bar
